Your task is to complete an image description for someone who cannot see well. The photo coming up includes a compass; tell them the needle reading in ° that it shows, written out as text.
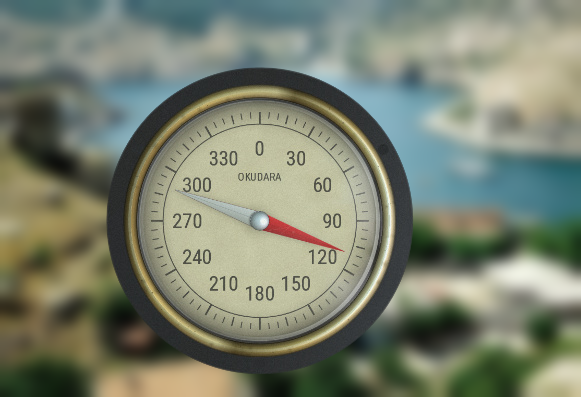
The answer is 110 °
